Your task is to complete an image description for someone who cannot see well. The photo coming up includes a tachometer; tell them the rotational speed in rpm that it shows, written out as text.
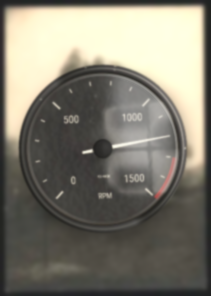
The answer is 1200 rpm
